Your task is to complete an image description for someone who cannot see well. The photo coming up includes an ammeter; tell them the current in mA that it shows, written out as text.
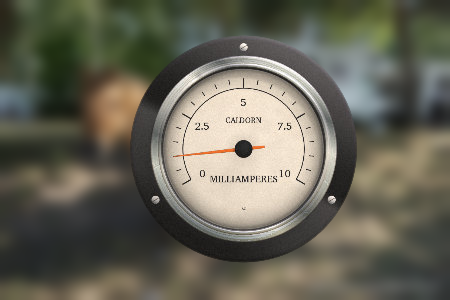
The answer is 1 mA
